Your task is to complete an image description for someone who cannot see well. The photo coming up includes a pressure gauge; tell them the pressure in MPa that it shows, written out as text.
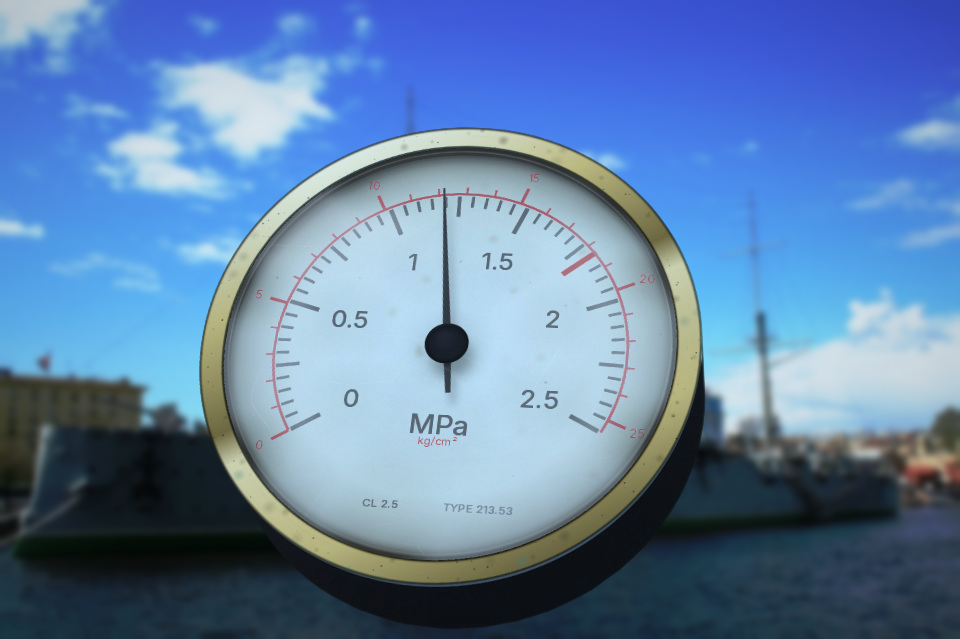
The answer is 1.2 MPa
